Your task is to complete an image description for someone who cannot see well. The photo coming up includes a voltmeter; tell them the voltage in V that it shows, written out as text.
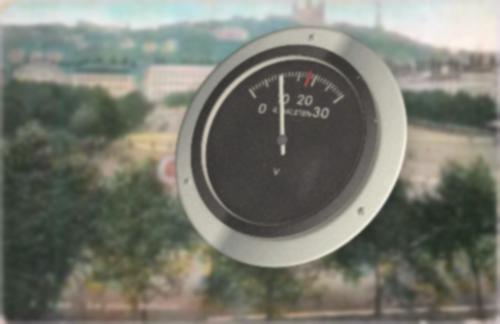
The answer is 10 V
